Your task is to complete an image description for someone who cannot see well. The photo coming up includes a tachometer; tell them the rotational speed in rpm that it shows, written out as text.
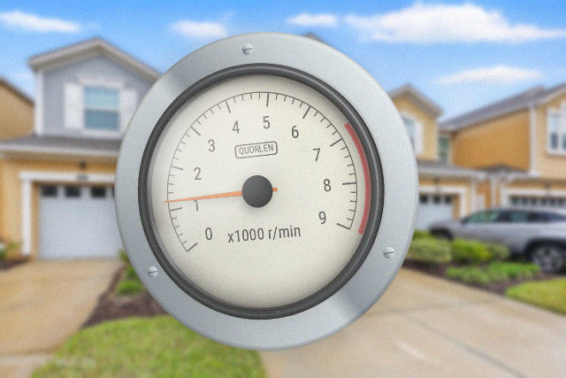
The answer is 1200 rpm
